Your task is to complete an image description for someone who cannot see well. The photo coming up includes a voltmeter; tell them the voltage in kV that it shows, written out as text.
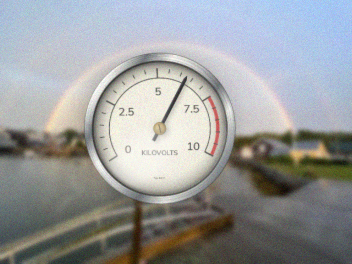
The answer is 6.25 kV
